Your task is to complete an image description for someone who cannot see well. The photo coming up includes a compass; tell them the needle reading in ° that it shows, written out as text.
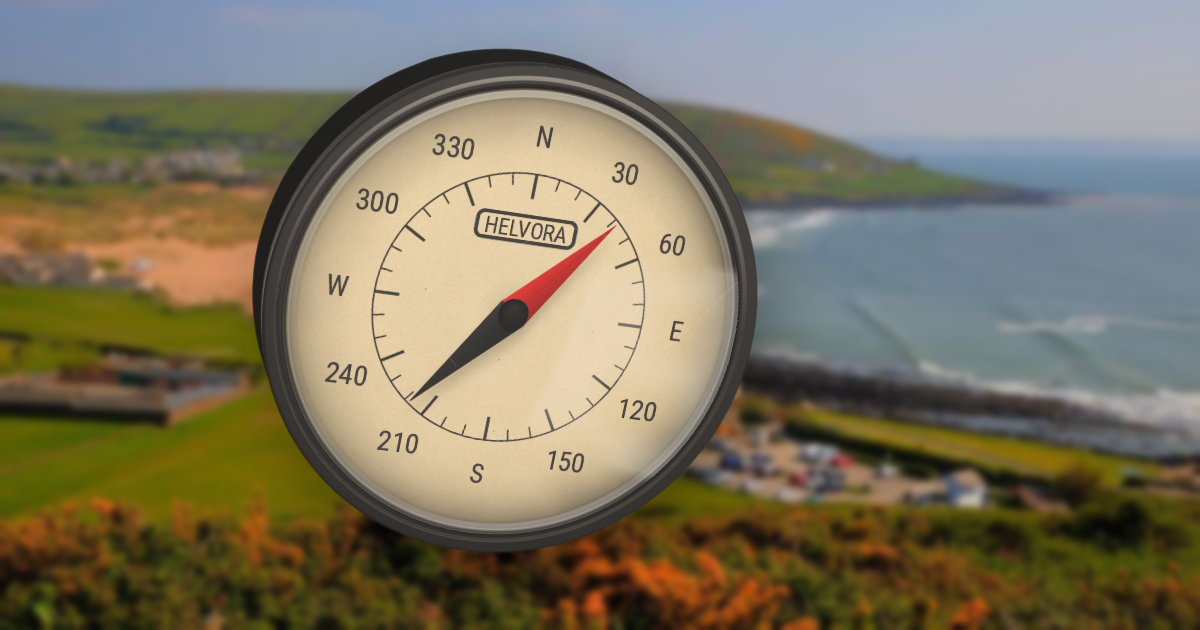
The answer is 40 °
